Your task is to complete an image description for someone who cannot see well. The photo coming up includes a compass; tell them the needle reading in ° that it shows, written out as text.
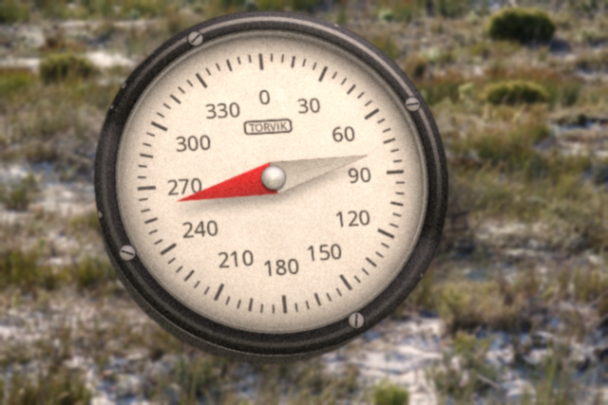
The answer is 260 °
